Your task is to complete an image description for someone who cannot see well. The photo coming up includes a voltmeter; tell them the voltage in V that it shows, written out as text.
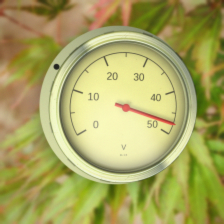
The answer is 47.5 V
